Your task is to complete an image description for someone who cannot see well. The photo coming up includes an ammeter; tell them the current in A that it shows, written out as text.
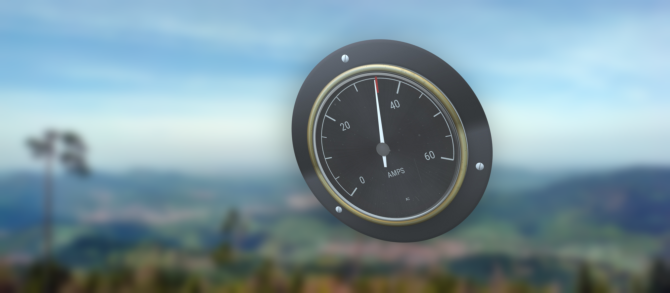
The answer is 35 A
